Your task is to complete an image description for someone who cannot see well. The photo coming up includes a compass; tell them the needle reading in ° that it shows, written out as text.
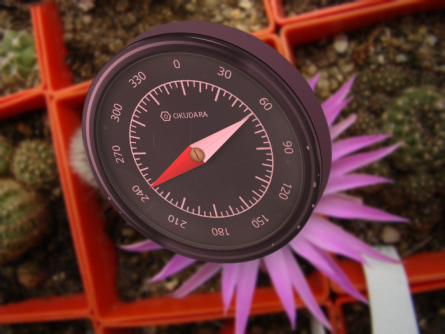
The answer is 240 °
